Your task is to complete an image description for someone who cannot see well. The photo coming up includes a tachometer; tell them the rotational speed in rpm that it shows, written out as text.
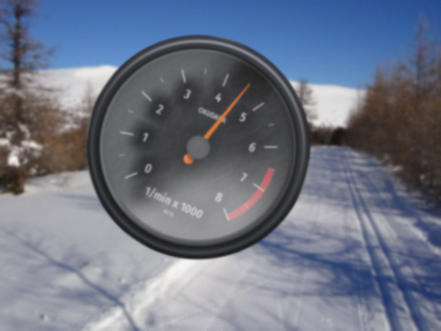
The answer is 4500 rpm
